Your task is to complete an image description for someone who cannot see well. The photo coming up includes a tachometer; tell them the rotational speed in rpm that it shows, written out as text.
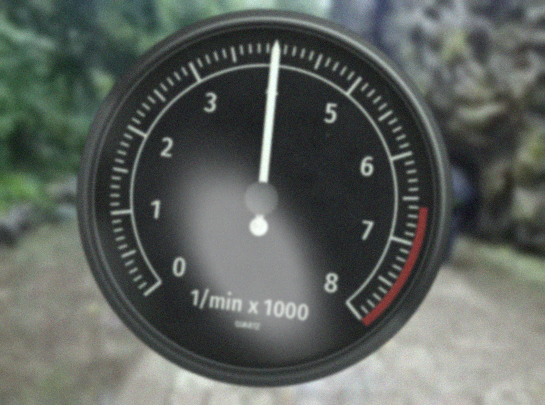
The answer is 4000 rpm
